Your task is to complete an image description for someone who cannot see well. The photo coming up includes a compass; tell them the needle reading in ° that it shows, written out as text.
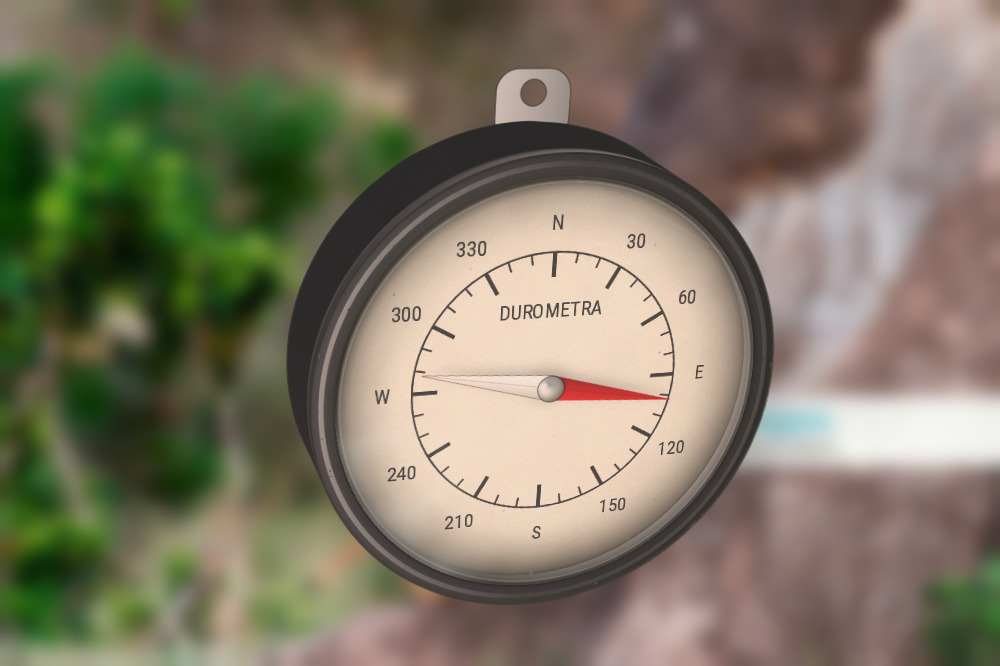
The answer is 100 °
